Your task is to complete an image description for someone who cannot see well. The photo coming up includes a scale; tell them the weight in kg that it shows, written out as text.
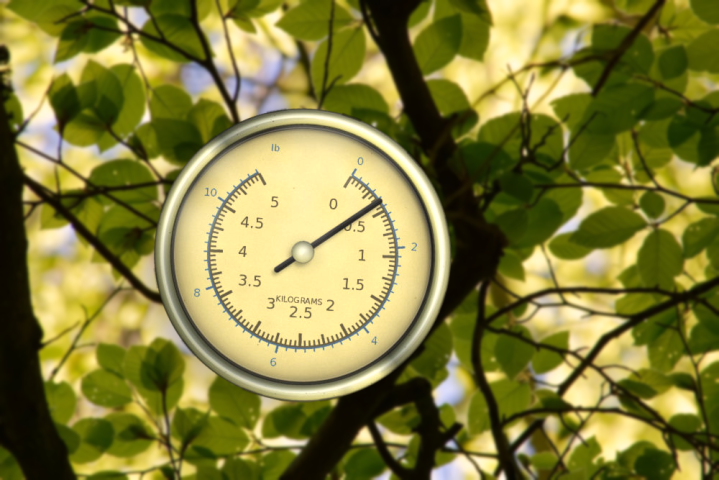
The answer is 0.4 kg
